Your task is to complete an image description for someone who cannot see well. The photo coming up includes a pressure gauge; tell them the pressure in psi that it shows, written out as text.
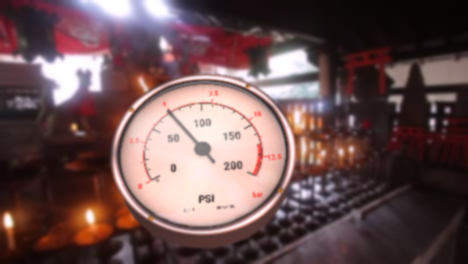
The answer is 70 psi
